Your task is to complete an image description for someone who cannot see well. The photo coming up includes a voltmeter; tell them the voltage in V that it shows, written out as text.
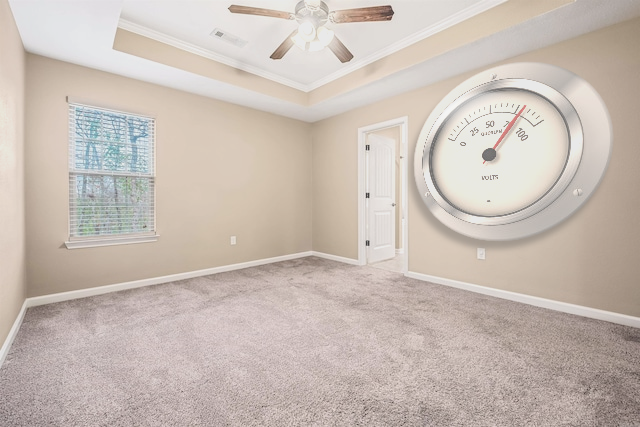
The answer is 80 V
